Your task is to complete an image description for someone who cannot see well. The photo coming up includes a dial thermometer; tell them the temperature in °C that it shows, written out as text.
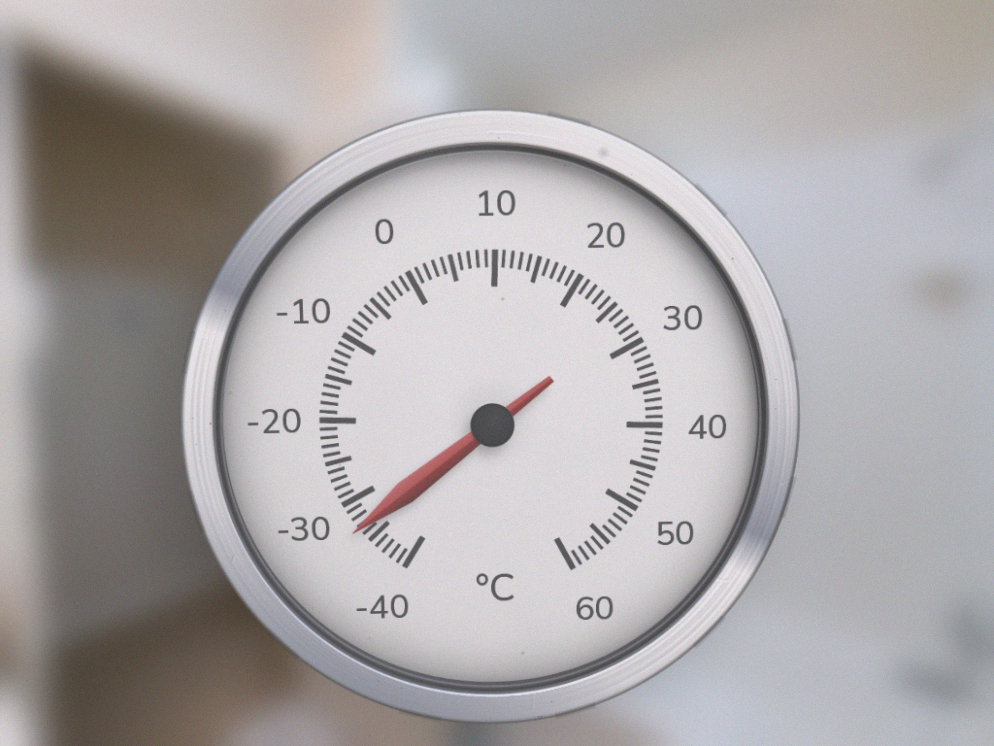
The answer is -33 °C
